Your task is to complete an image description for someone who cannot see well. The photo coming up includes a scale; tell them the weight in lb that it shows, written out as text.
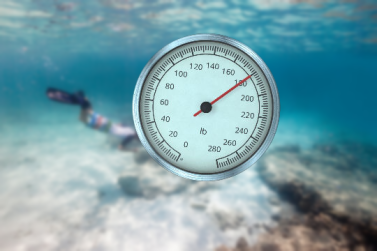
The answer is 180 lb
